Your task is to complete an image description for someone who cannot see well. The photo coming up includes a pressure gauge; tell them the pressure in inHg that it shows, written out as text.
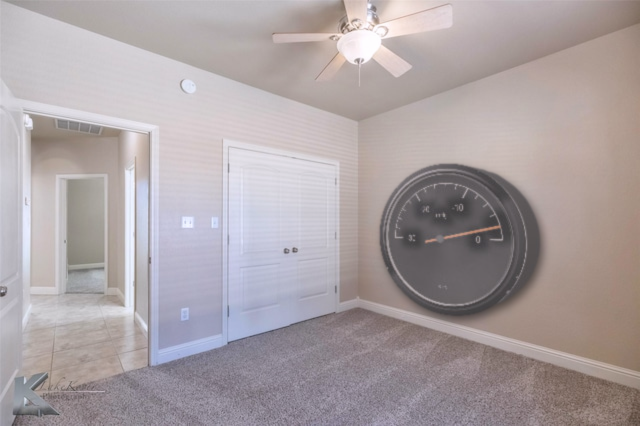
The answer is -2 inHg
